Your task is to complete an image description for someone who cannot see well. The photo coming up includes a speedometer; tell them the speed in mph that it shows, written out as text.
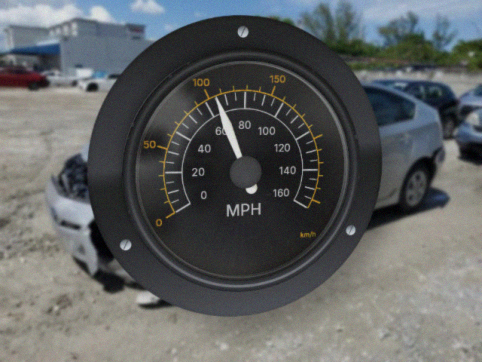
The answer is 65 mph
